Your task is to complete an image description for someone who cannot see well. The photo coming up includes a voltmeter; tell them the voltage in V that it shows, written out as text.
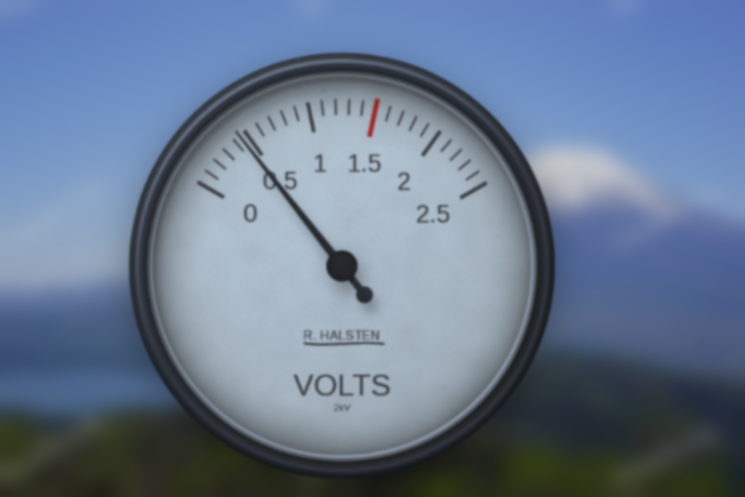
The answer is 0.45 V
